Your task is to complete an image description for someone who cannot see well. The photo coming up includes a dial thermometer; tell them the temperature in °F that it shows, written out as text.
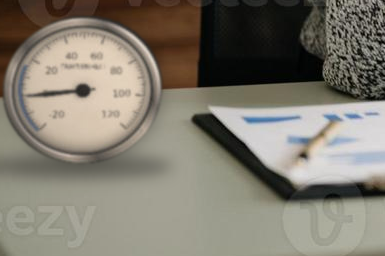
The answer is 0 °F
